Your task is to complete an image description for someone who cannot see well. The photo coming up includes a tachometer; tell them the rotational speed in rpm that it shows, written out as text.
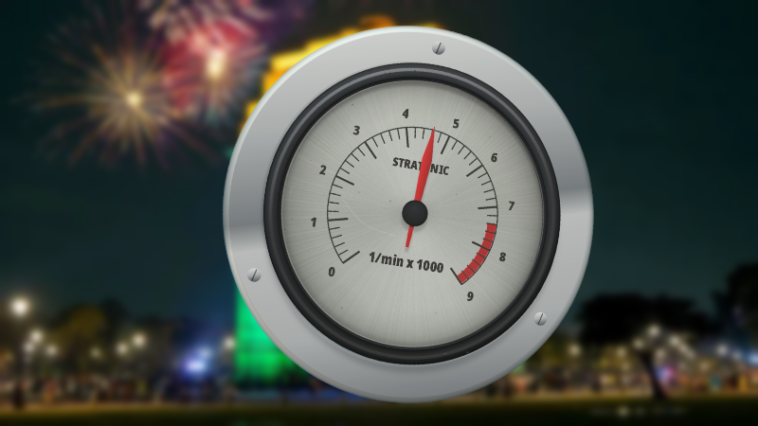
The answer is 4600 rpm
